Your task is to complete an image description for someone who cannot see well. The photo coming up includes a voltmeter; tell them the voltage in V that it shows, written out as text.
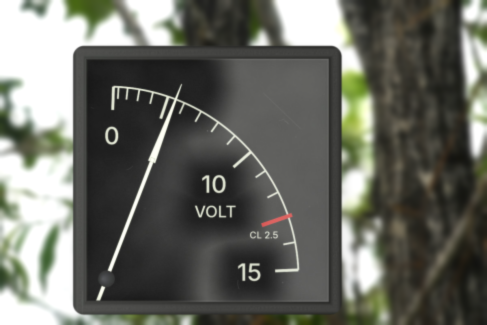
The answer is 5.5 V
